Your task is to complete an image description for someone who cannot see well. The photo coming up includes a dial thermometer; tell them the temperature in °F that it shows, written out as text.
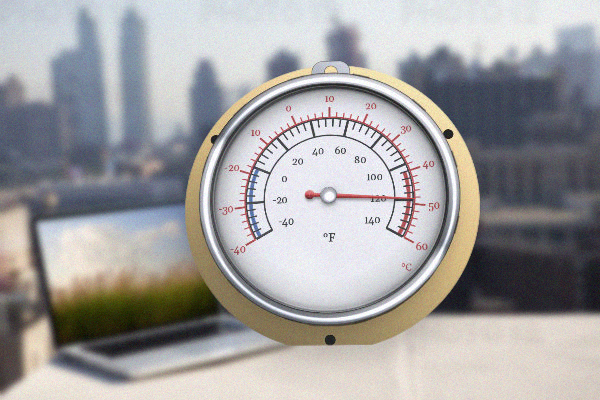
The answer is 120 °F
